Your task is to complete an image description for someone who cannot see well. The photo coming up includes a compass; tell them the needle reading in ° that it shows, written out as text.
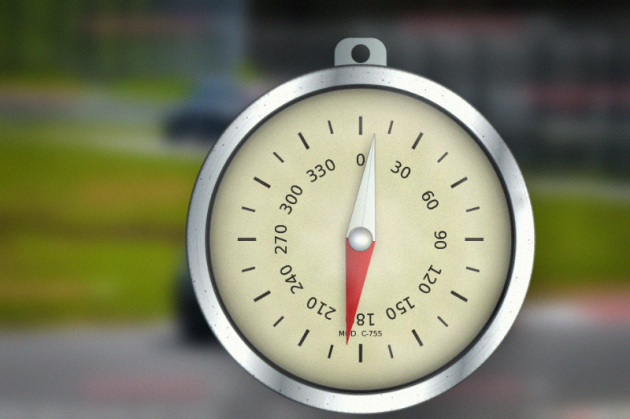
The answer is 187.5 °
